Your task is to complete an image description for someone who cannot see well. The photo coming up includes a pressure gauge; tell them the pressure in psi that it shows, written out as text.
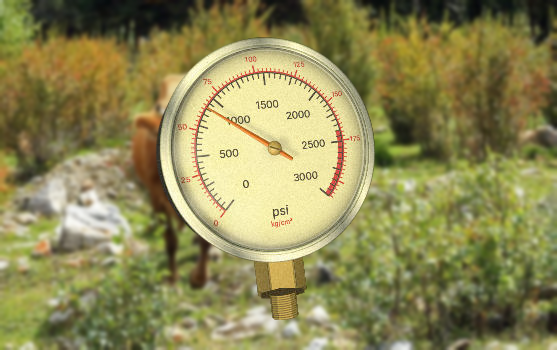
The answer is 900 psi
